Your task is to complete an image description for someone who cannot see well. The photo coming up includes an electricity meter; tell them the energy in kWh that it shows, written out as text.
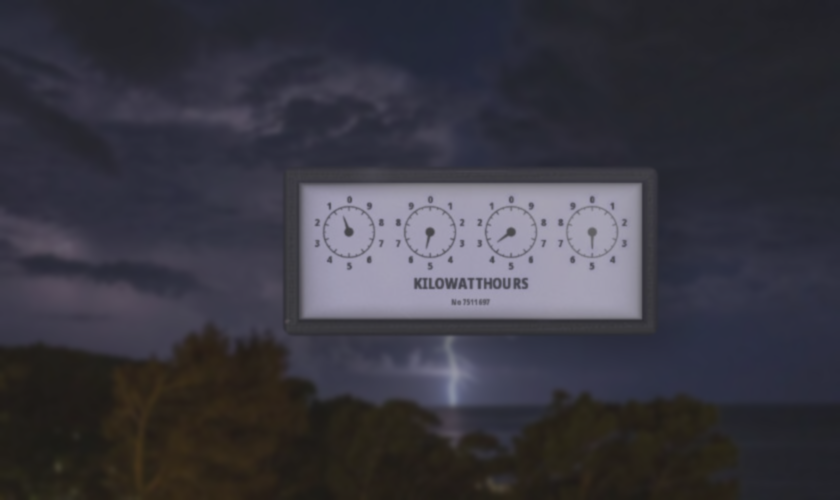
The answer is 535 kWh
